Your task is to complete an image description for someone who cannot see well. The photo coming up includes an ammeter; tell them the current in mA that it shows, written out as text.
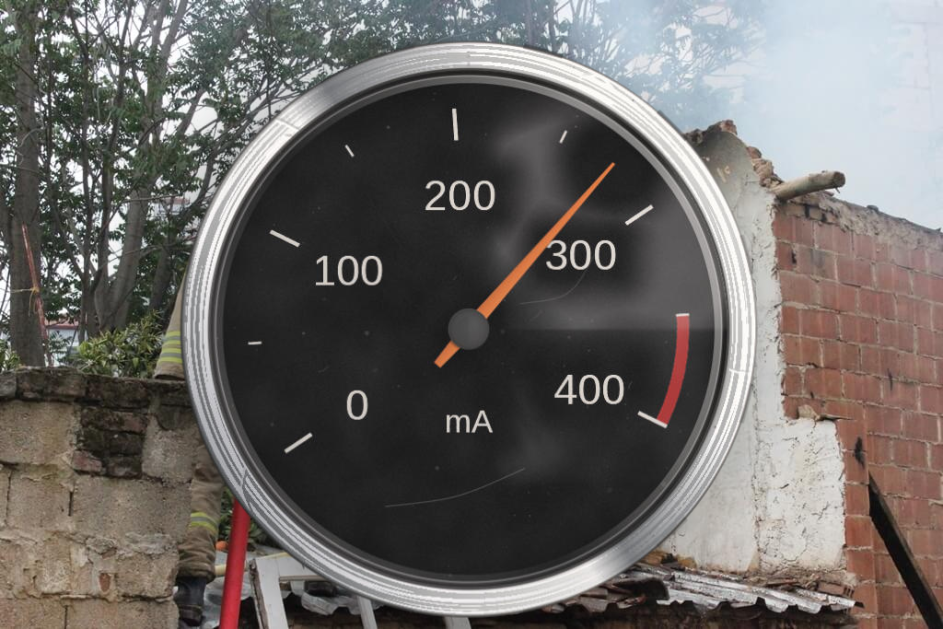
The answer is 275 mA
